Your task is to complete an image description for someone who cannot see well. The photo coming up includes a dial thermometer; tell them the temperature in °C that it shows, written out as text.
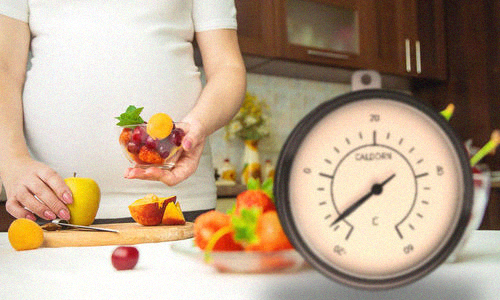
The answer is -14 °C
